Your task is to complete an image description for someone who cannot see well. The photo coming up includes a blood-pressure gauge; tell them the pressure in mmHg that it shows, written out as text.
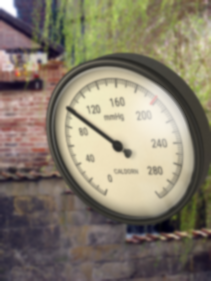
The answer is 100 mmHg
